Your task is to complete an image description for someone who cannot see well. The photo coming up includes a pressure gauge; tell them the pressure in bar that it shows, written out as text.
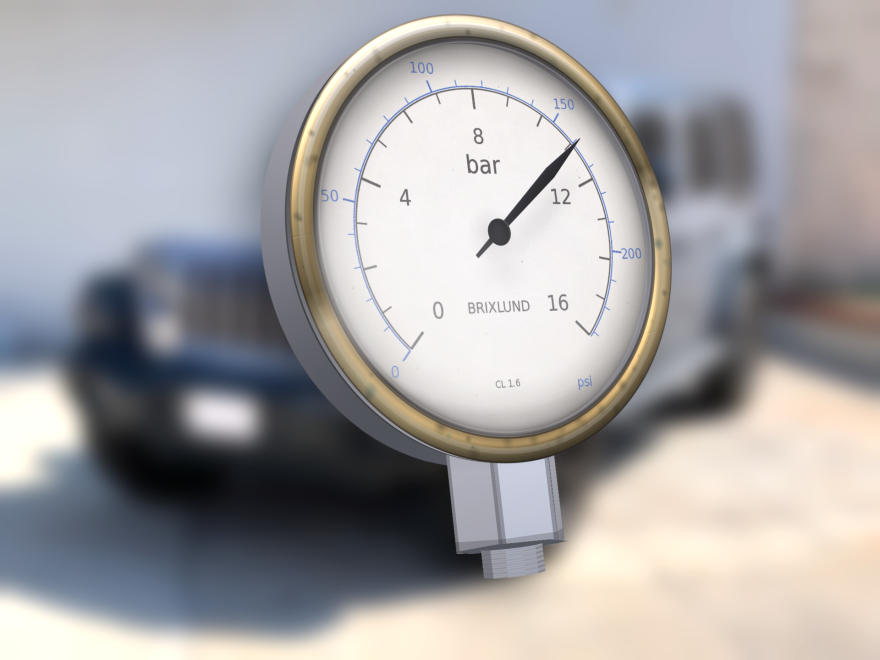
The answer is 11 bar
